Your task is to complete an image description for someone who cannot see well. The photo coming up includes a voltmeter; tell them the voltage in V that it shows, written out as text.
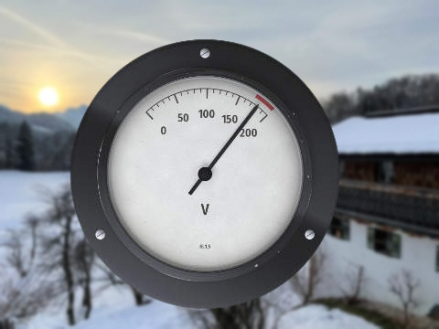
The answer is 180 V
